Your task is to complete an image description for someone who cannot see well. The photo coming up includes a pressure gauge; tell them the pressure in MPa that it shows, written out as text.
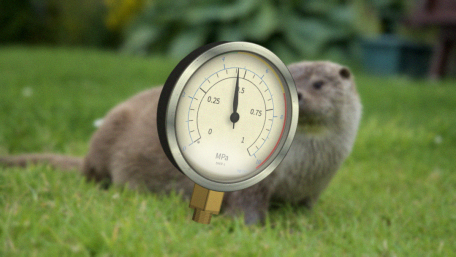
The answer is 0.45 MPa
